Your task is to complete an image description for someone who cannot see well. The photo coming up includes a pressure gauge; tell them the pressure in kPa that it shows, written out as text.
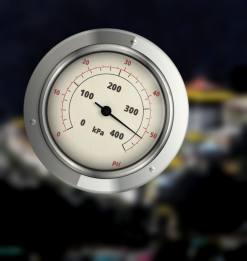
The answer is 360 kPa
